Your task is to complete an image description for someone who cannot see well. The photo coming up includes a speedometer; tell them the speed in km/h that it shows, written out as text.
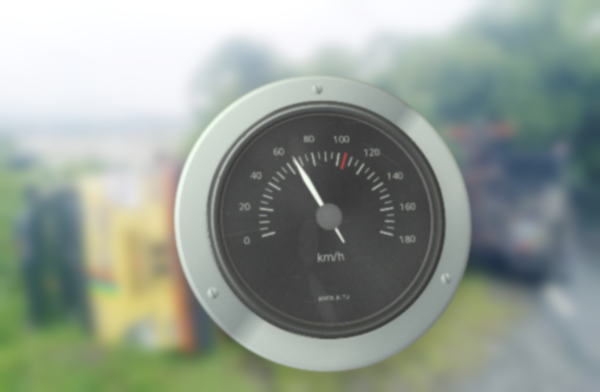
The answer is 65 km/h
